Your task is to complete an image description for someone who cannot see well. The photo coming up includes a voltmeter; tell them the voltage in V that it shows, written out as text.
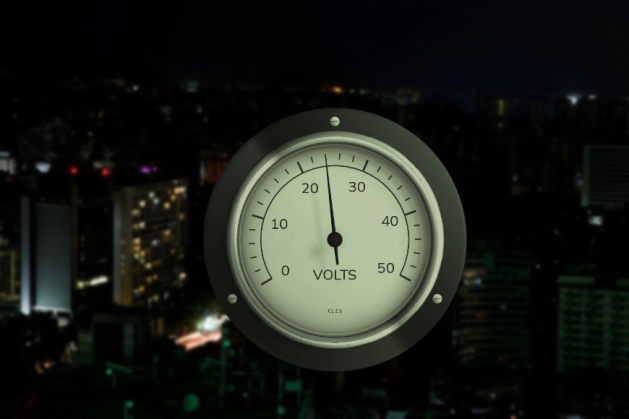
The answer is 24 V
